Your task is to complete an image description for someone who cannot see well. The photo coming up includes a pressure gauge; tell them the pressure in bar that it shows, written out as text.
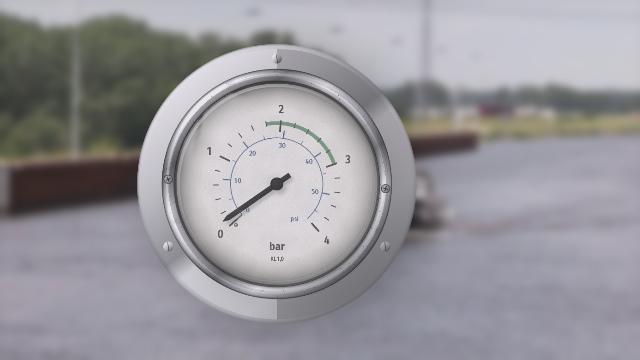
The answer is 0.1 bar
